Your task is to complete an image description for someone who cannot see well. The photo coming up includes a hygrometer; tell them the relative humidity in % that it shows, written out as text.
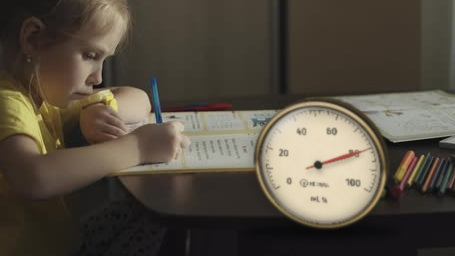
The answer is 80 %
